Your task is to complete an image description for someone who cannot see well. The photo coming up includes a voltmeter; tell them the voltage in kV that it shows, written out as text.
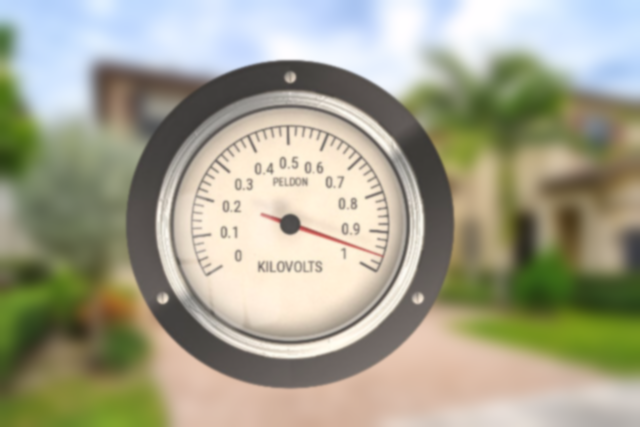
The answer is 0.96 kV
